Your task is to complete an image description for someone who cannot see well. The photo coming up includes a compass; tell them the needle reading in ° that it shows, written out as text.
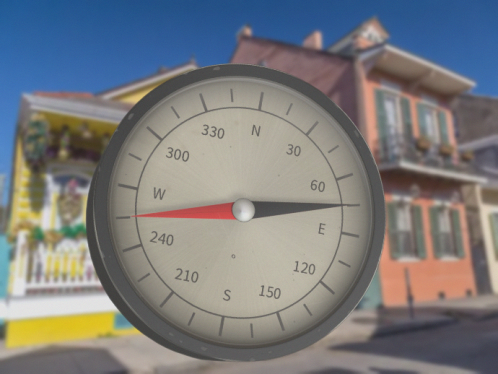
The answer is 255 °
